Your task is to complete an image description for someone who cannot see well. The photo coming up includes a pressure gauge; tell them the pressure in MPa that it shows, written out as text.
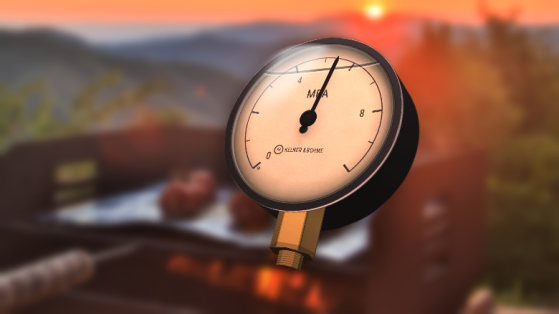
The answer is 5.5 MPa
